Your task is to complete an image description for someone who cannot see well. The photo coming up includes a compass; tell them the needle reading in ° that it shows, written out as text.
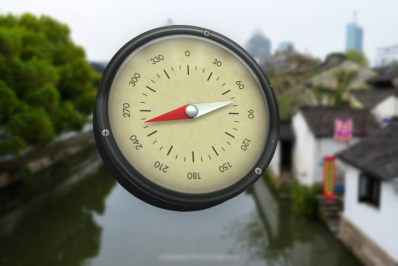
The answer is 255 °
